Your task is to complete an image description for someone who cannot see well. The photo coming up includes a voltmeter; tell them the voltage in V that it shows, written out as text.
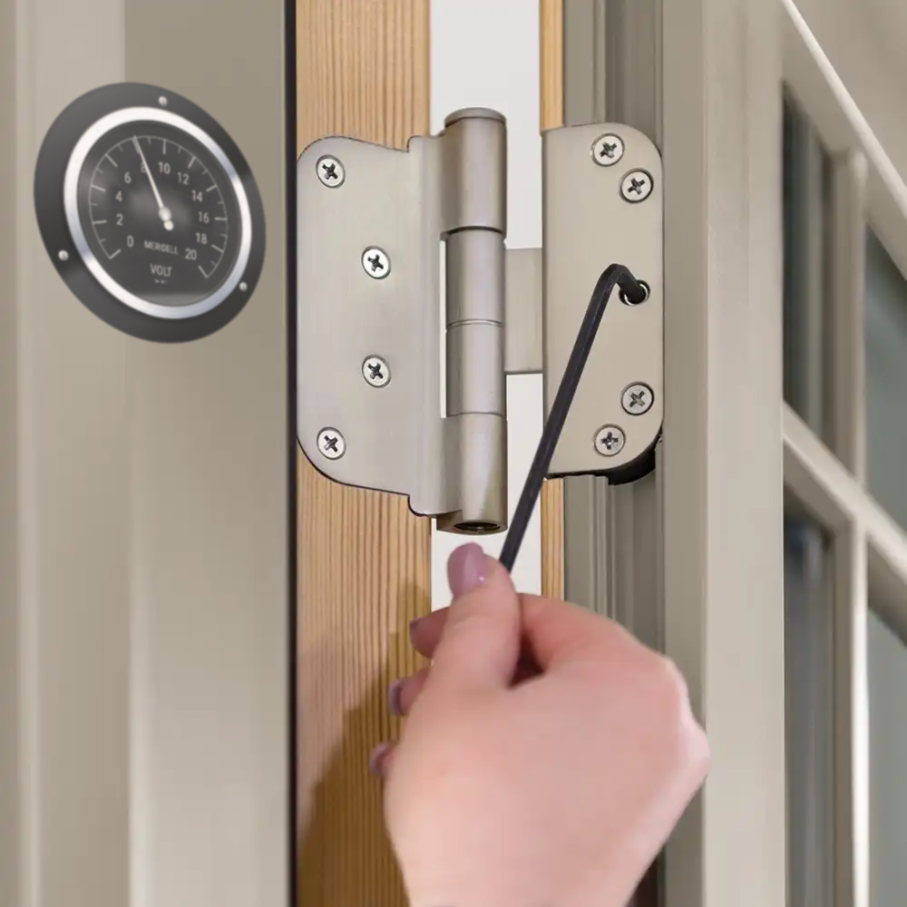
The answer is 8 V
